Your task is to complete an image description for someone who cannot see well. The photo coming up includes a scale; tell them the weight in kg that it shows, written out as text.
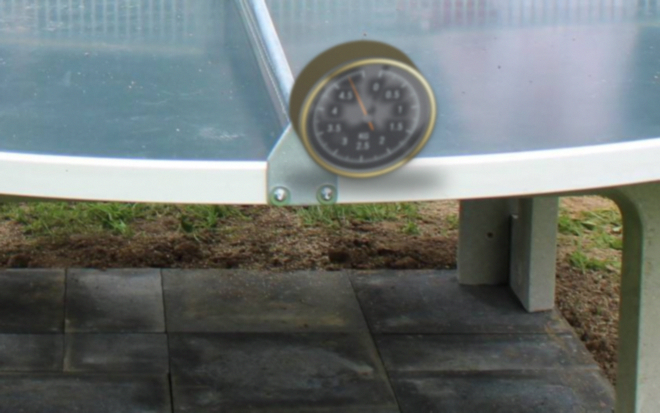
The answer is 4.75 kg
